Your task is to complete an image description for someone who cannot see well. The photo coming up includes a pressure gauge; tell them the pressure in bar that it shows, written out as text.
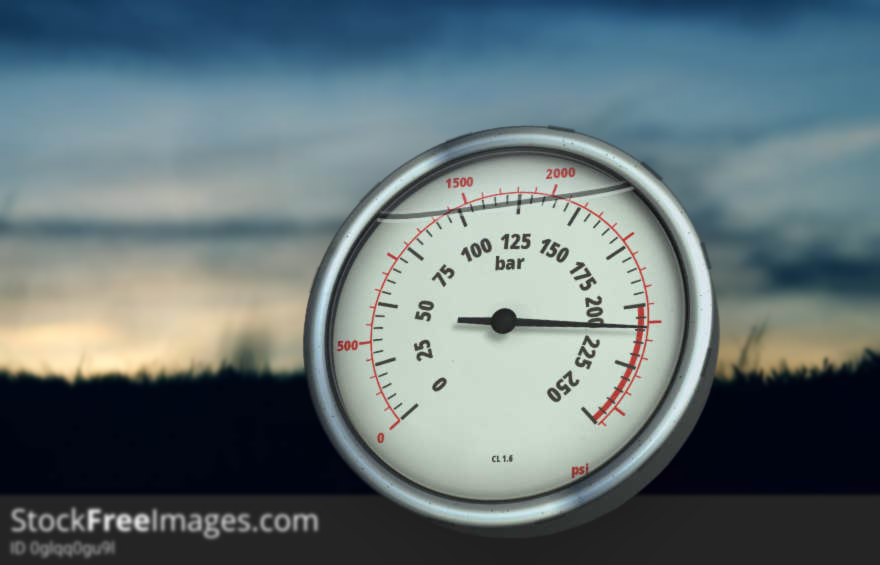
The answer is 210 bar
